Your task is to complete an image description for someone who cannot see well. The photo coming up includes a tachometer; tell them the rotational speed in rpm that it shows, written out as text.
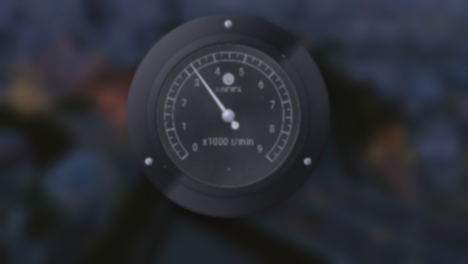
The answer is 3250 rpm
